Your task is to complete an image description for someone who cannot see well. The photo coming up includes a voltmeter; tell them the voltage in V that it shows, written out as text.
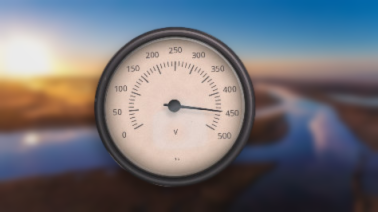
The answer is 450 V
